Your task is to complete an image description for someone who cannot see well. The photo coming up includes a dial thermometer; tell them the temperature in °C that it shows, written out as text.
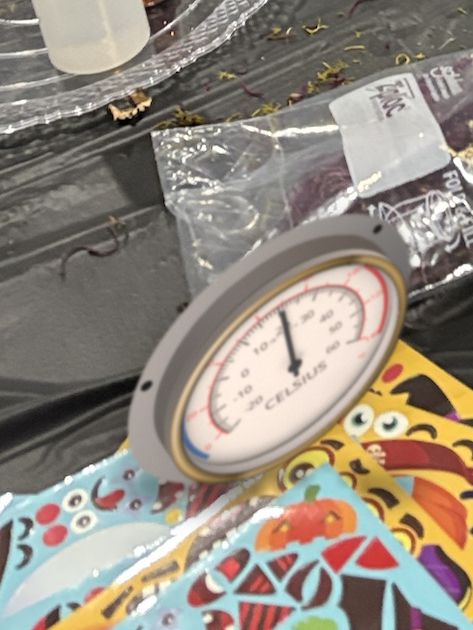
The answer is 20 °C
